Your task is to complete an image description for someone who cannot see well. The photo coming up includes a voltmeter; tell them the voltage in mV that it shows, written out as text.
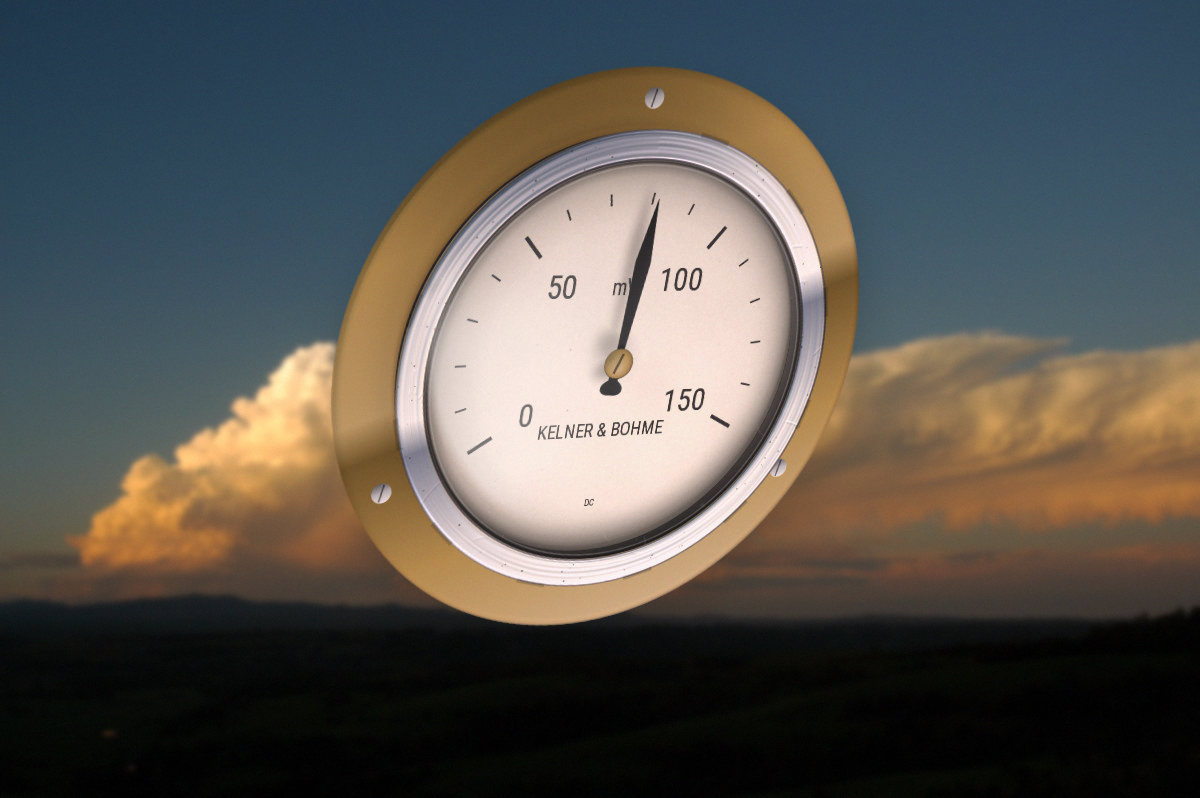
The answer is 80 mV
